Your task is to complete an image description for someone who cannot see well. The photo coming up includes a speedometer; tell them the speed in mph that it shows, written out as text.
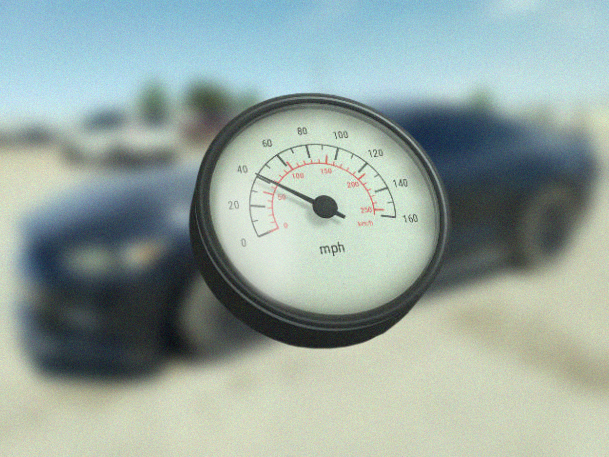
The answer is 40 mph
